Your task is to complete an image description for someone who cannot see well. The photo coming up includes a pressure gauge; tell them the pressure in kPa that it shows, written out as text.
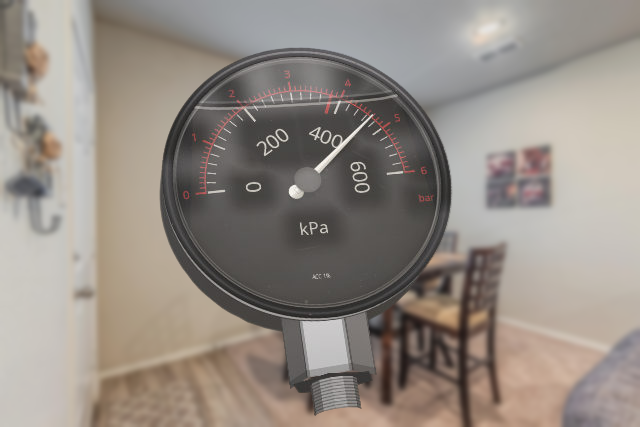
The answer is 470 kPa
